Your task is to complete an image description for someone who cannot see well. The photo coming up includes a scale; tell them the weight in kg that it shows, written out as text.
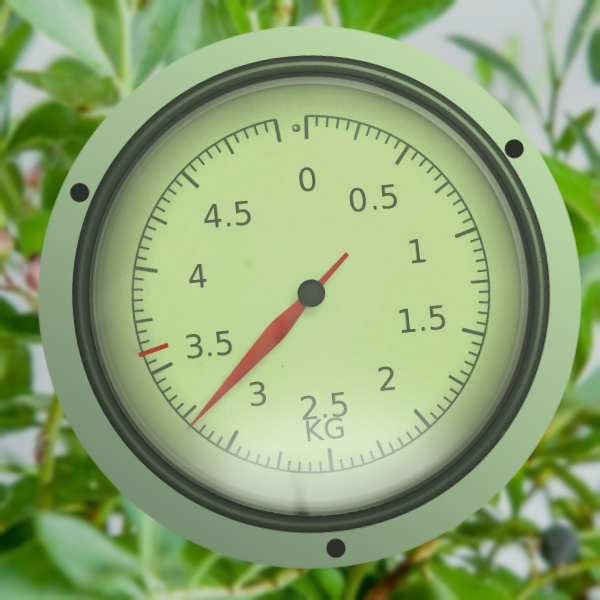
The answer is 3.2 kg
